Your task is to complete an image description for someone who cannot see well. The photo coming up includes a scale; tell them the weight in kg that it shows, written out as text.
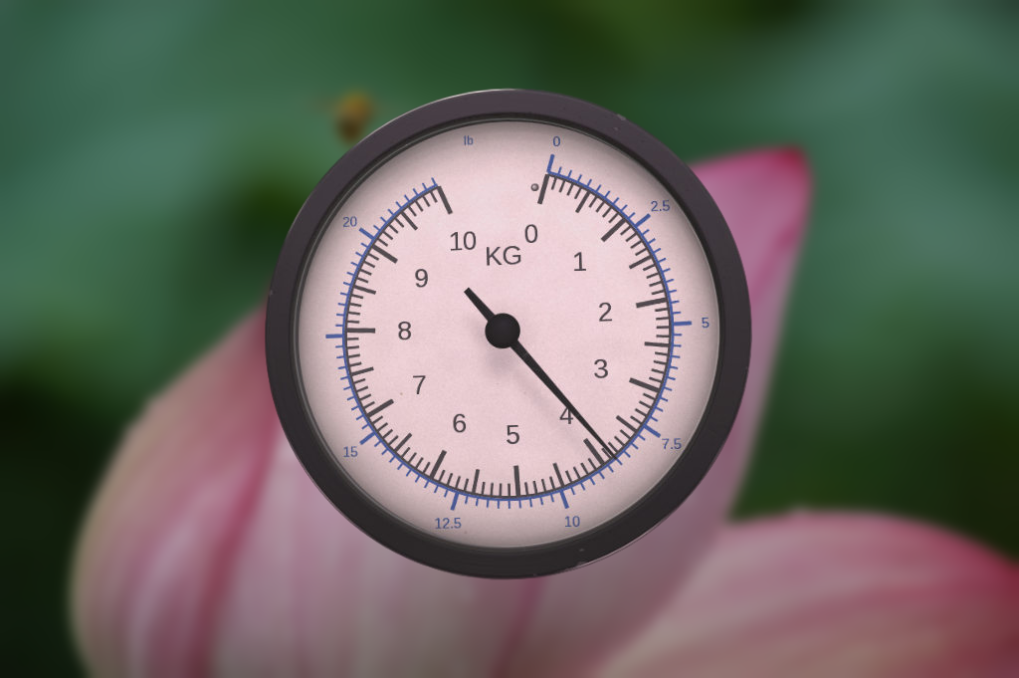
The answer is 3.85 kg
